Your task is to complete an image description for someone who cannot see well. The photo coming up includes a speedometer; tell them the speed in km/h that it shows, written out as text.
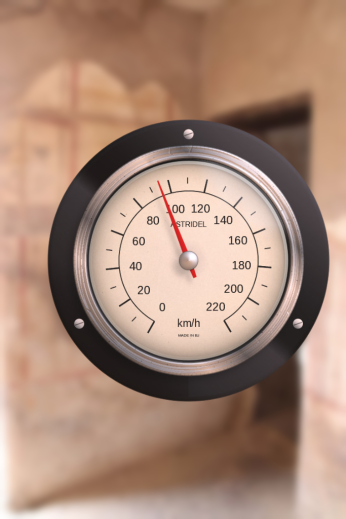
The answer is 95 km/h
